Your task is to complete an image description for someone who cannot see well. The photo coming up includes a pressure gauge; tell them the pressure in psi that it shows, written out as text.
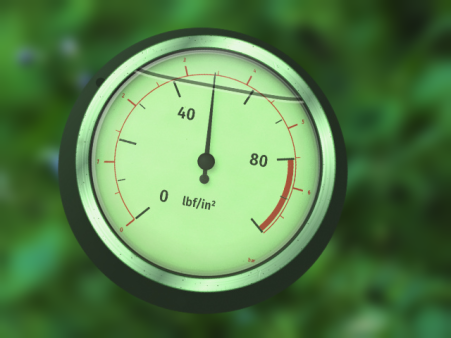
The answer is 50 psi
